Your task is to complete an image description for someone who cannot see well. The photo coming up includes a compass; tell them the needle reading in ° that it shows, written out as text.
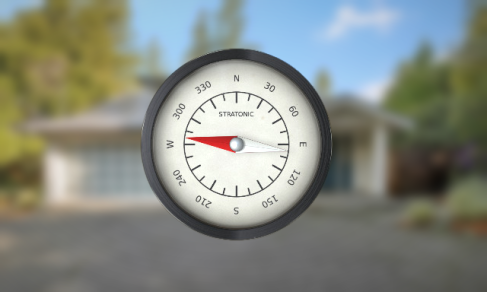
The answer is 277.5 °
